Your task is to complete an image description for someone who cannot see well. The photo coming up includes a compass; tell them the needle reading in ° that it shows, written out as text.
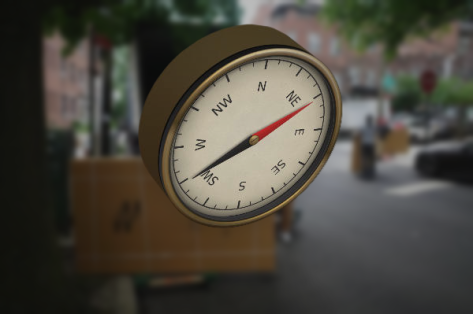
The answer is 60 °
